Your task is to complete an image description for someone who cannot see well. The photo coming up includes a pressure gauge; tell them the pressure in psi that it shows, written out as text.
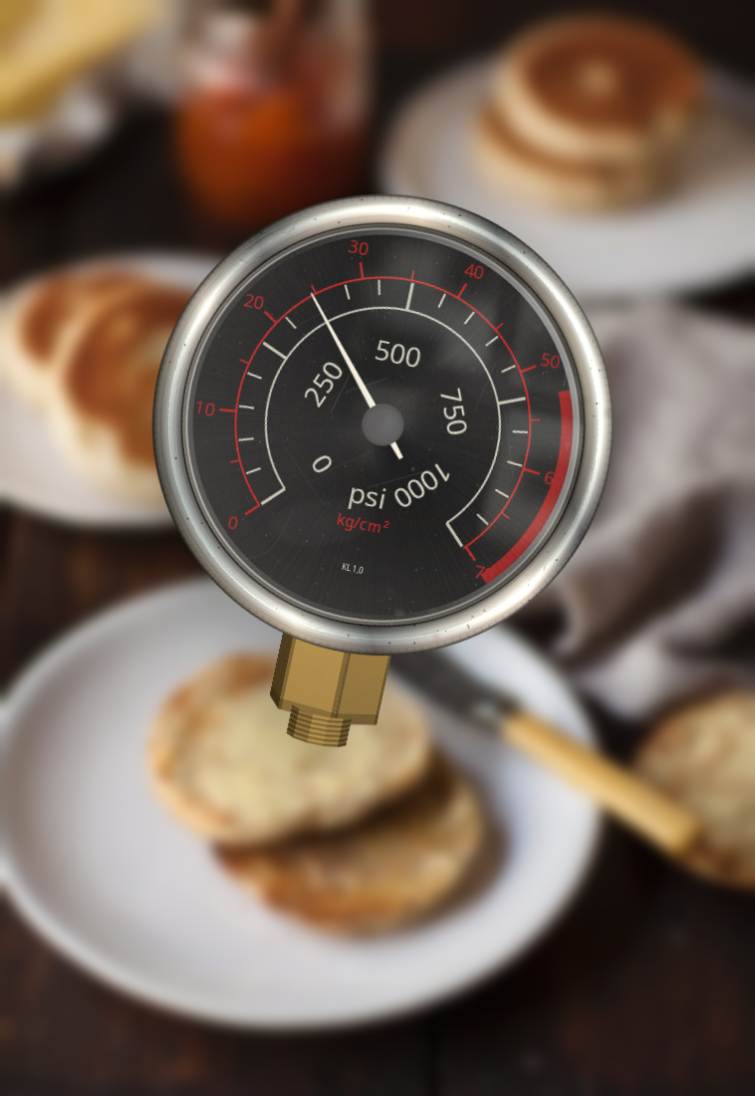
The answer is 350 psi
